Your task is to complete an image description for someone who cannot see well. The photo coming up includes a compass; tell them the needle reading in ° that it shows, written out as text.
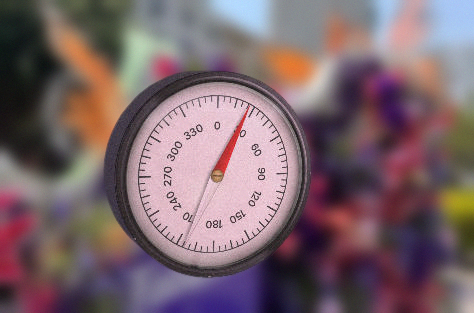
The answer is 25 °
